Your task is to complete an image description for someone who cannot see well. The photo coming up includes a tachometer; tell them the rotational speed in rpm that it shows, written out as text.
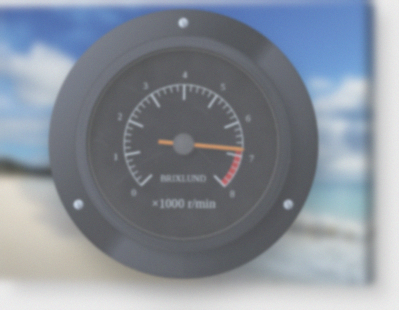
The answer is 6800 rpm
